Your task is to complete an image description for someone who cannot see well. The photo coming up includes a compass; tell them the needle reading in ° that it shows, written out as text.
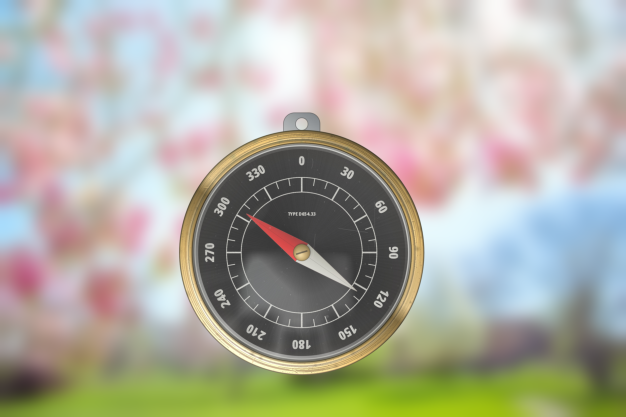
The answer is 305 °
